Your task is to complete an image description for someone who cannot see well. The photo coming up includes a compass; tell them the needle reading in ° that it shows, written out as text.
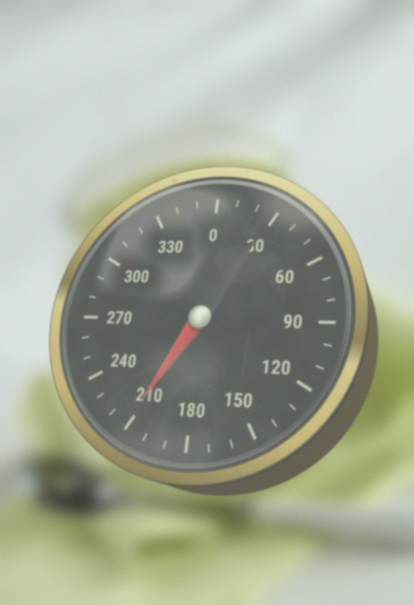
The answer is 210 °
